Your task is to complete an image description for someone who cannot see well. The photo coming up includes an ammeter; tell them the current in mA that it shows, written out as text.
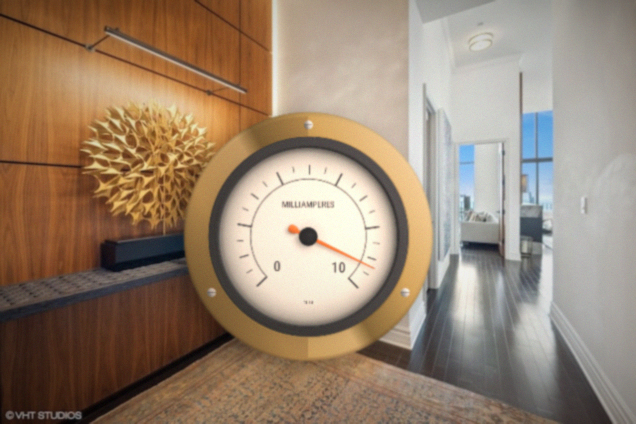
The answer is 9.25 mA
